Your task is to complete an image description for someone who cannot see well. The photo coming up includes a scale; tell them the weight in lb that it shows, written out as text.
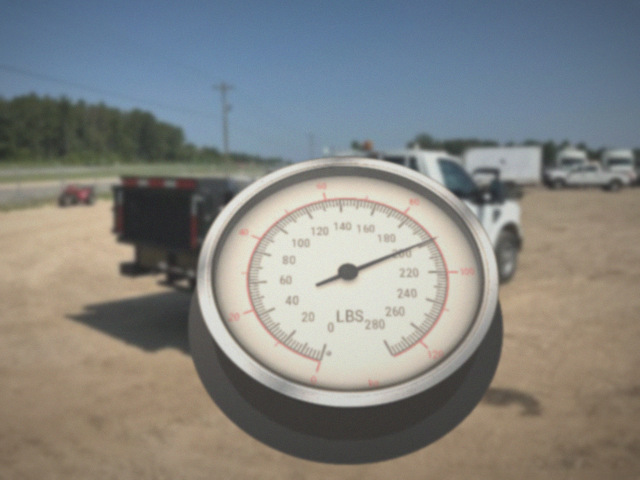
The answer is 200 lb
